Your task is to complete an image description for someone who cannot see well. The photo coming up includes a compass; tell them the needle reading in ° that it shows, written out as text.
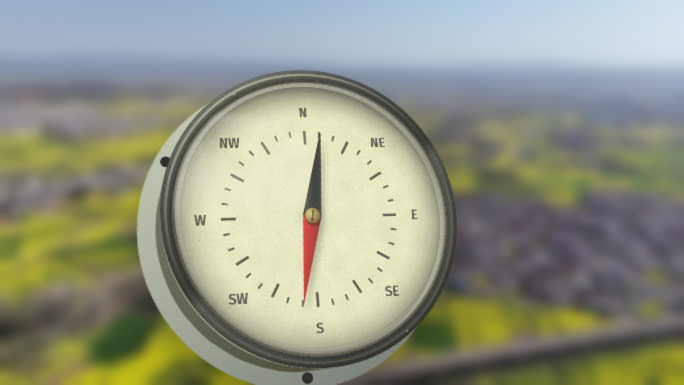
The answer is 190 °
